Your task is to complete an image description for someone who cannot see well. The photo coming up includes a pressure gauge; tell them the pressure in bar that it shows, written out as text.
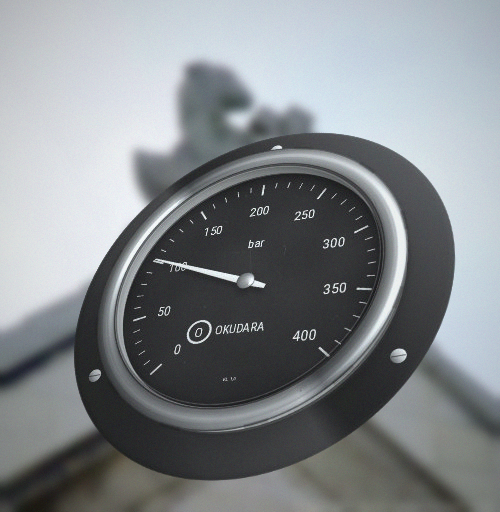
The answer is 100 bar
